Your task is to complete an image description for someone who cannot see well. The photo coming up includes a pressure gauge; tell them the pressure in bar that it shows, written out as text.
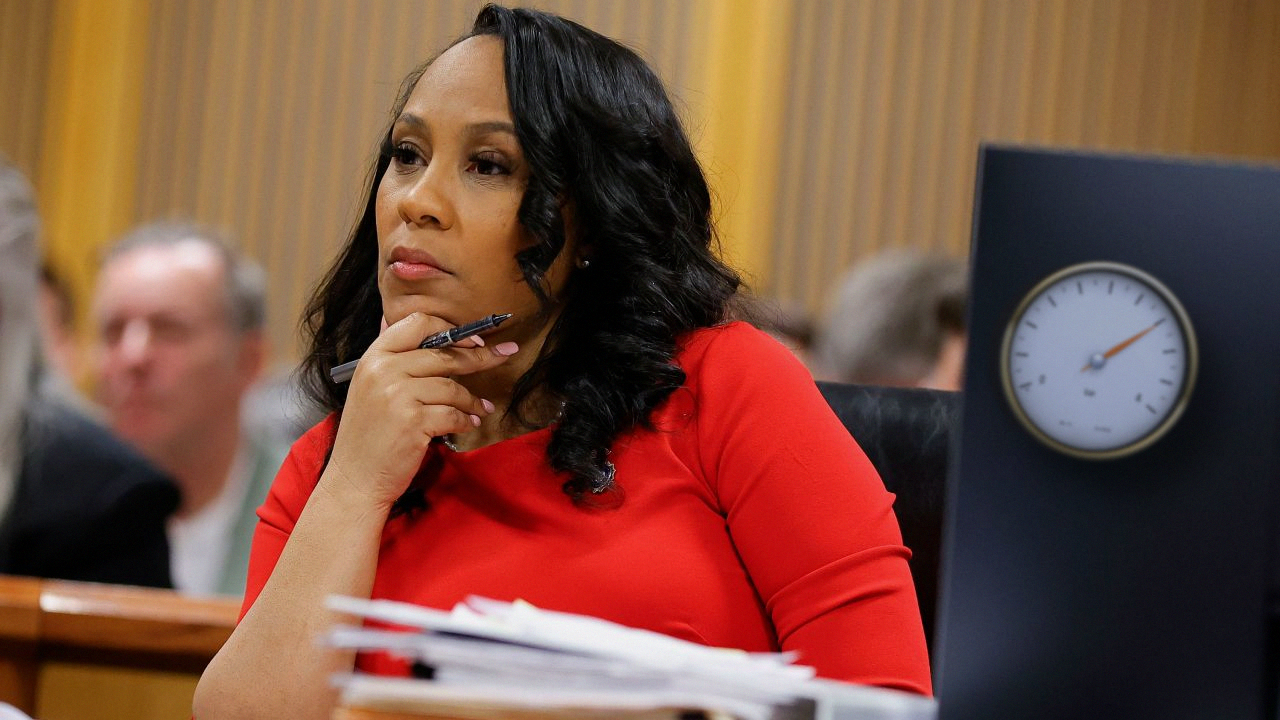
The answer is 2.8 bar
